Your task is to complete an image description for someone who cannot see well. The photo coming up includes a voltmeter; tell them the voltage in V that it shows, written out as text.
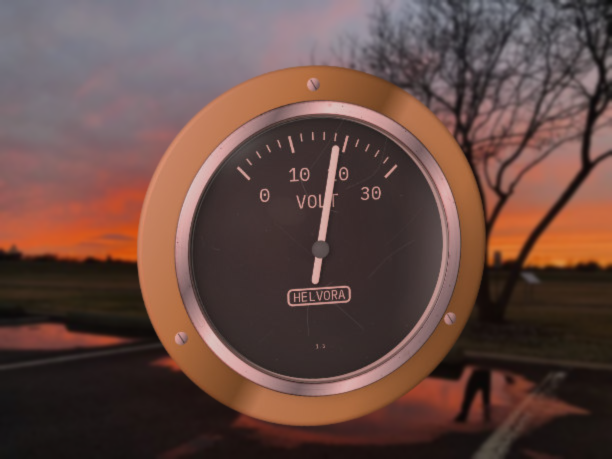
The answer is 18 V
